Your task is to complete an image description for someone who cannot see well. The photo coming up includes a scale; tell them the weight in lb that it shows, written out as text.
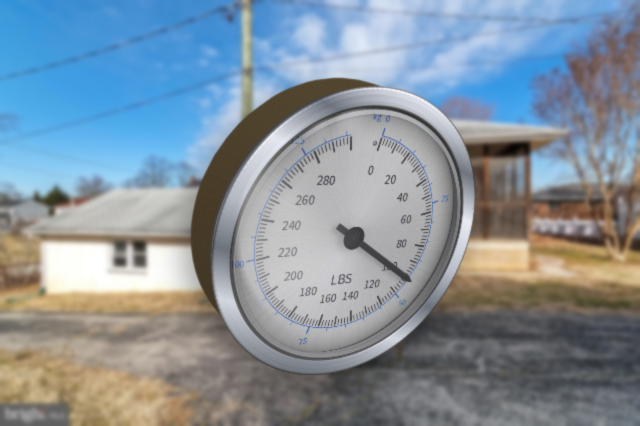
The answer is 100 lb
